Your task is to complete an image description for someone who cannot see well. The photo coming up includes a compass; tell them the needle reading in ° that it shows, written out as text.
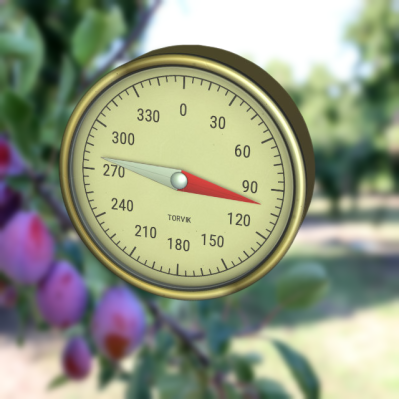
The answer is 100 °
